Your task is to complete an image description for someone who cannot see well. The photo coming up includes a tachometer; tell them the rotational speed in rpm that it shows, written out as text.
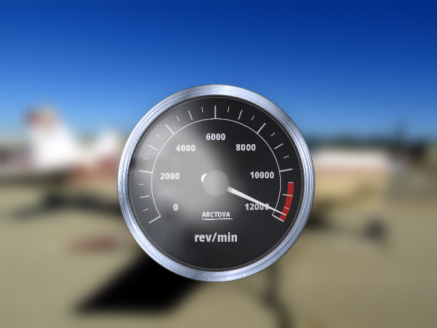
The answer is 11750 rpm
